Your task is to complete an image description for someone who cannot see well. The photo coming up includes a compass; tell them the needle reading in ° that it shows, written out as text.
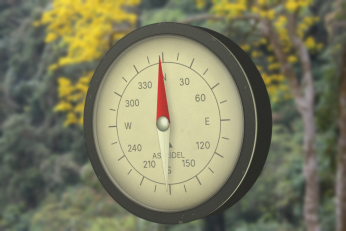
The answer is 0 °
